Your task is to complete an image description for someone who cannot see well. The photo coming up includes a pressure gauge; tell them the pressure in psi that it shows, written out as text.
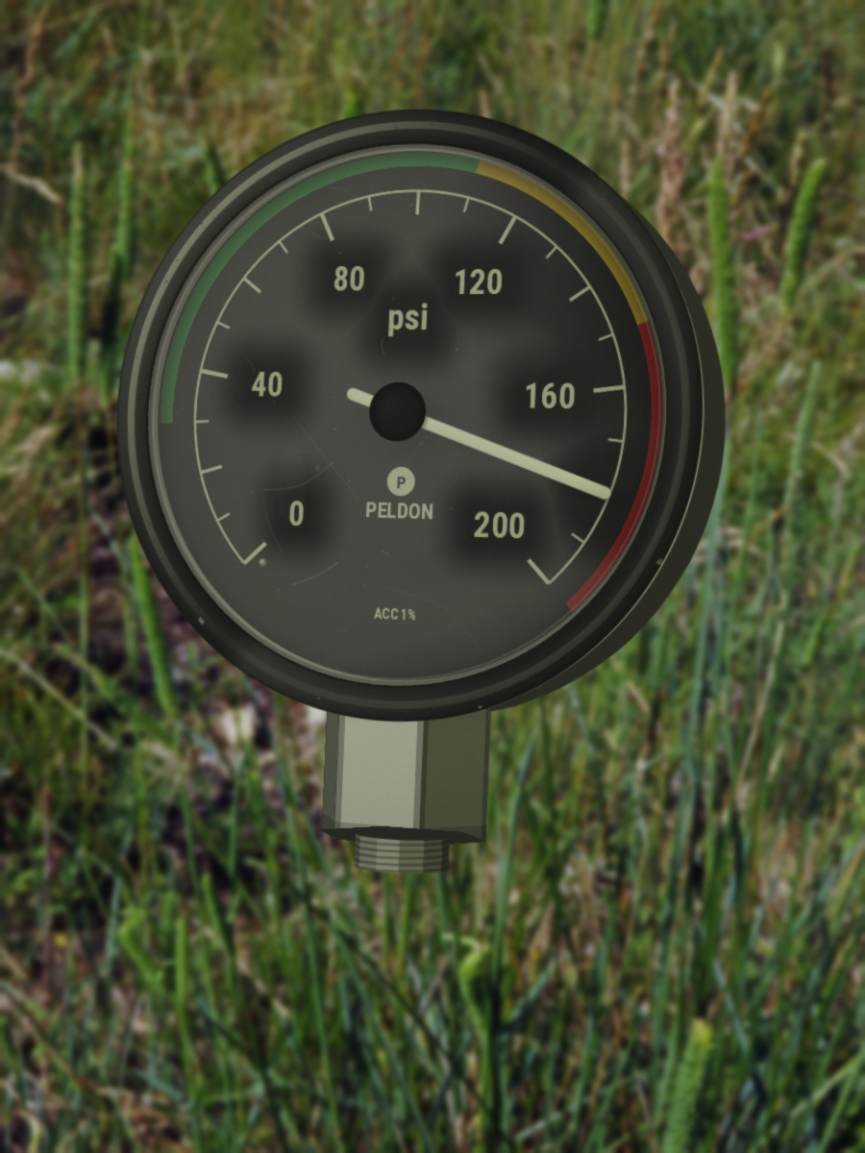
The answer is 180 psi
